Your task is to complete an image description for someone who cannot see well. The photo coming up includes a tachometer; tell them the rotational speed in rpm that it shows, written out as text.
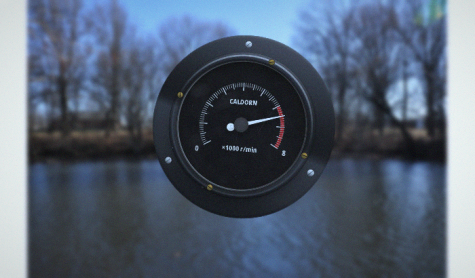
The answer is 6500 rpm
